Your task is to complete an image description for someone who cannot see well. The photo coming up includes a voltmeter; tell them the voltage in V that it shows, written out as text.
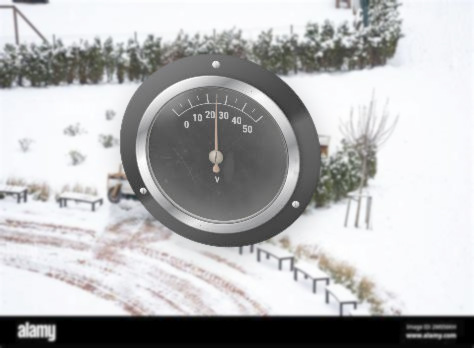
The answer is 25 V
